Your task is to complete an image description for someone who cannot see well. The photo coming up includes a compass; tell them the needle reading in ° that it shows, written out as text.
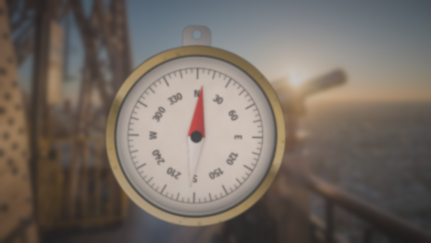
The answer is 5 °
